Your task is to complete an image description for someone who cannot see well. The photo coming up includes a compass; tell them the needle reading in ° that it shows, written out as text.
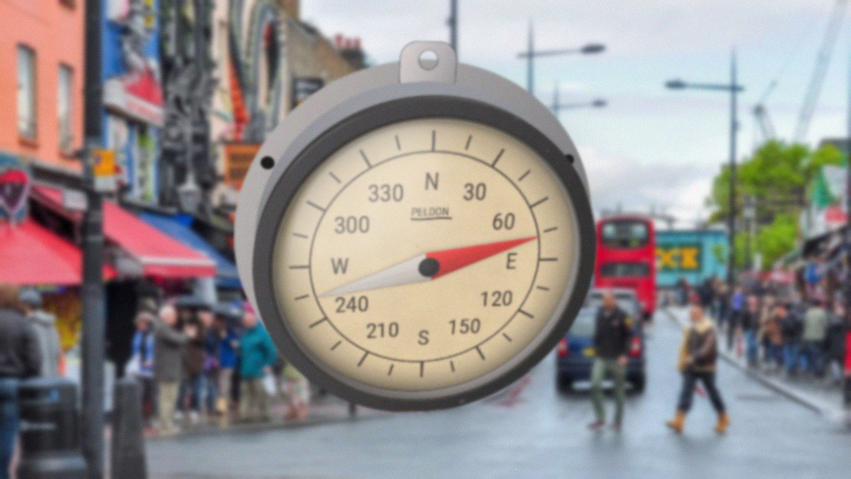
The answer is 75 °
